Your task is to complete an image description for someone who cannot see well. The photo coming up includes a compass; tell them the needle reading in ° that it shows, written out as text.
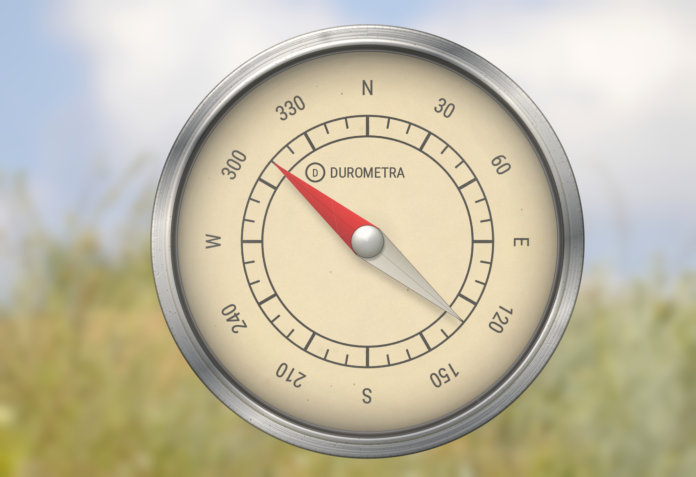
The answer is 310 °
